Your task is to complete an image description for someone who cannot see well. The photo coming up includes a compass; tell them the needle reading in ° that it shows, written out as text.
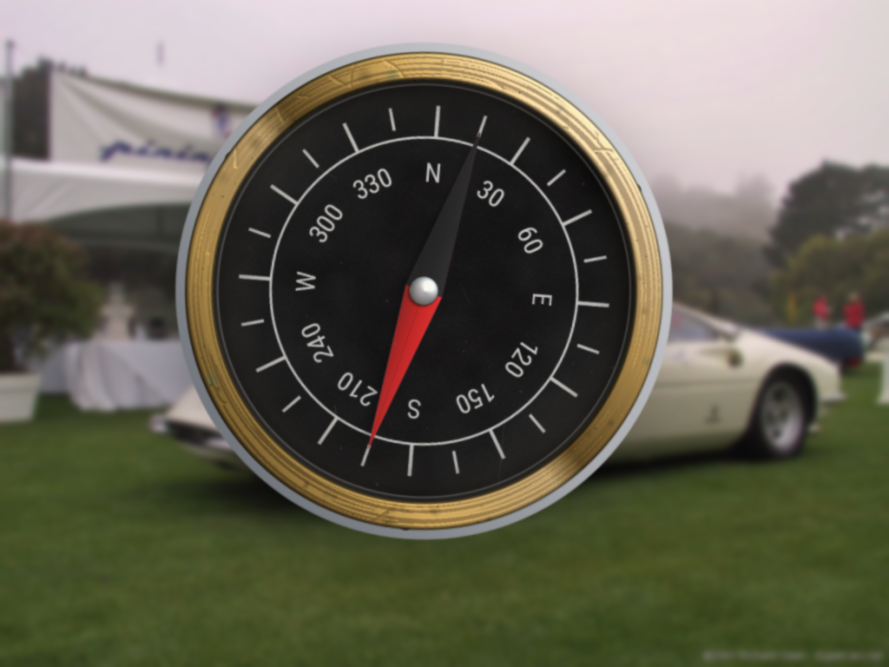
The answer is 195 °
